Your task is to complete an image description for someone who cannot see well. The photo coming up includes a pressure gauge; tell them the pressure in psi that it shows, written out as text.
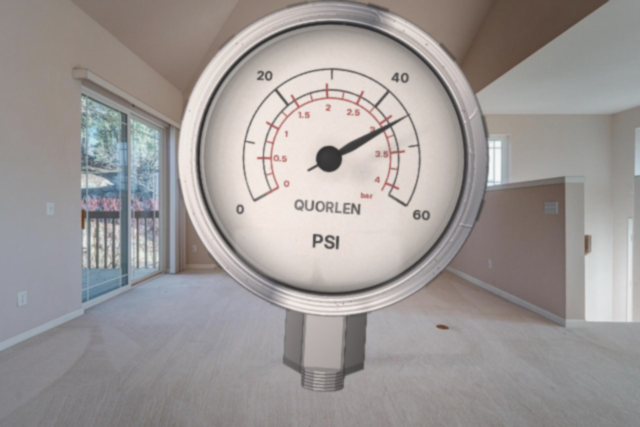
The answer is 45 psi
